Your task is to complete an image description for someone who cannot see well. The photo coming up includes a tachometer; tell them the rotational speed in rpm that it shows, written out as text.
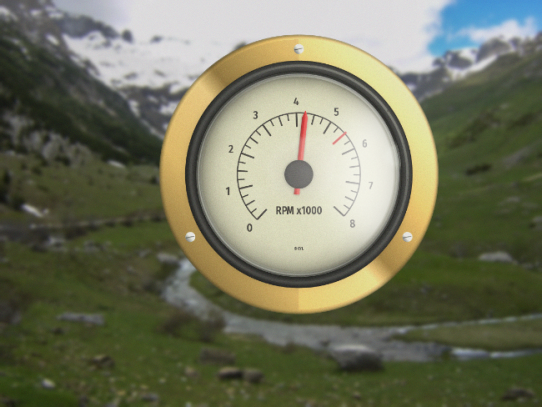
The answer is 4250 rpm
